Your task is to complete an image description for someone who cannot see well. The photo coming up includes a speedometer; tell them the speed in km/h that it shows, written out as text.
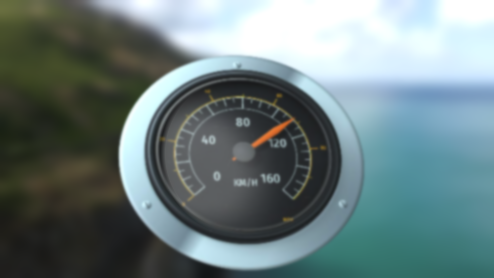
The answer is 110 km/h
